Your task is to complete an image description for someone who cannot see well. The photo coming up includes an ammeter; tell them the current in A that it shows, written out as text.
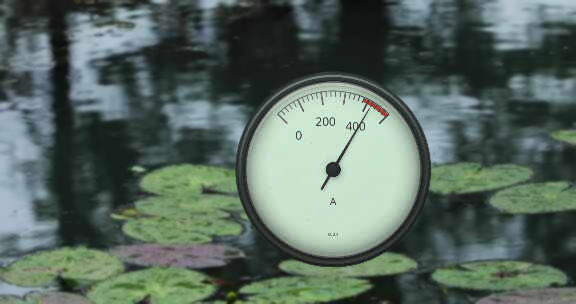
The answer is 420 A
